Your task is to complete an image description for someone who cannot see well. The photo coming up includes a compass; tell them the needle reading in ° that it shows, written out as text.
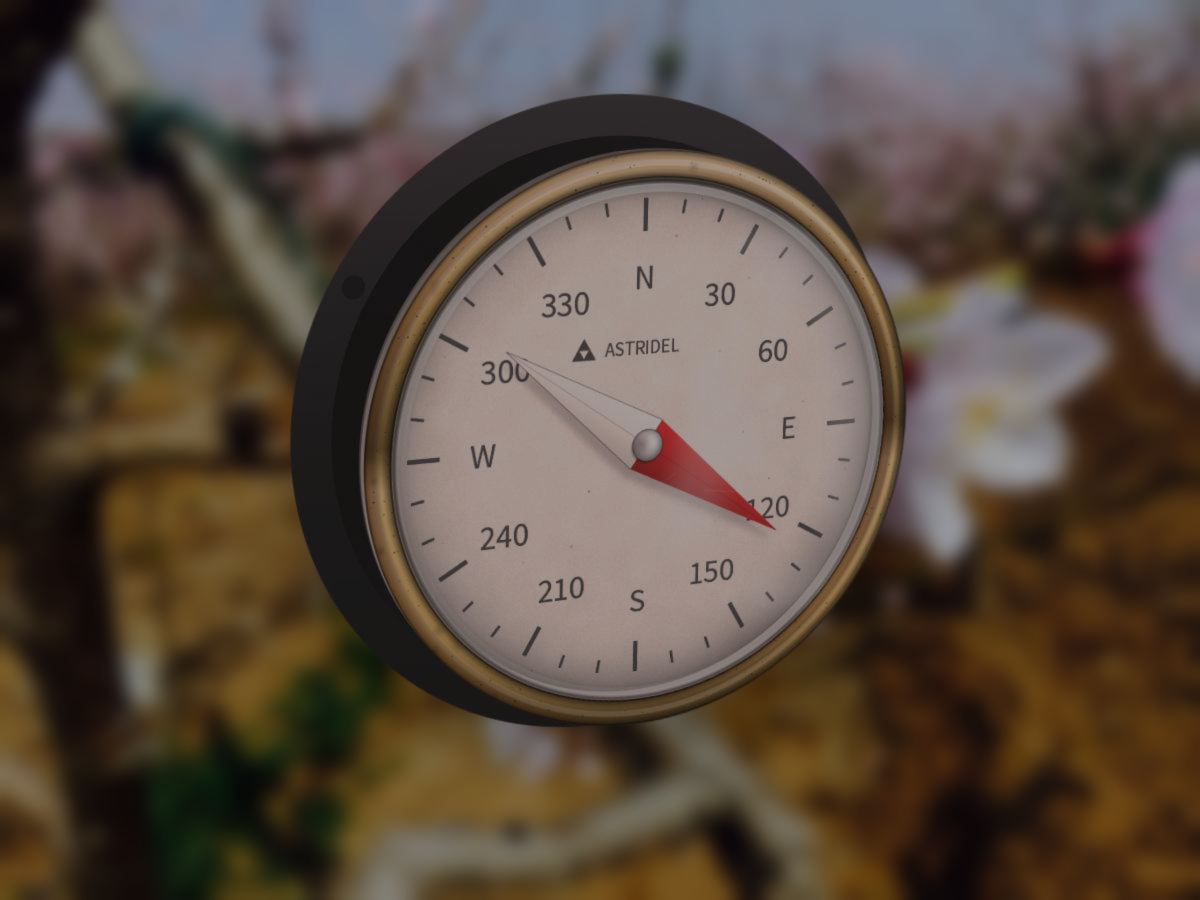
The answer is 125 °
